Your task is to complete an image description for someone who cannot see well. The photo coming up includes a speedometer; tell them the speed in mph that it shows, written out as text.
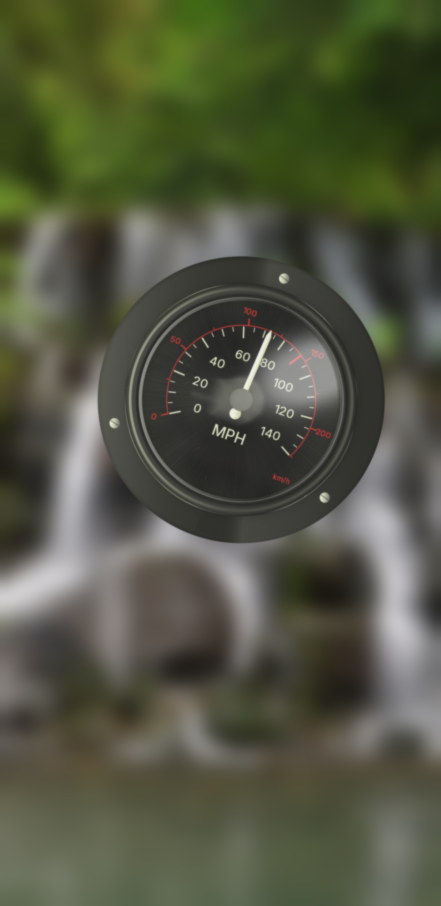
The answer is 72.5 mph
